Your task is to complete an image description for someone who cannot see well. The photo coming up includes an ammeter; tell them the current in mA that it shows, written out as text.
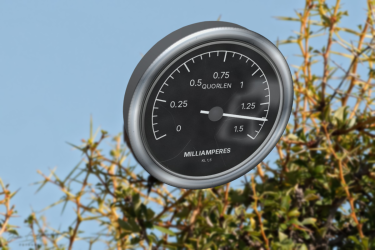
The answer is 1.35 mA
